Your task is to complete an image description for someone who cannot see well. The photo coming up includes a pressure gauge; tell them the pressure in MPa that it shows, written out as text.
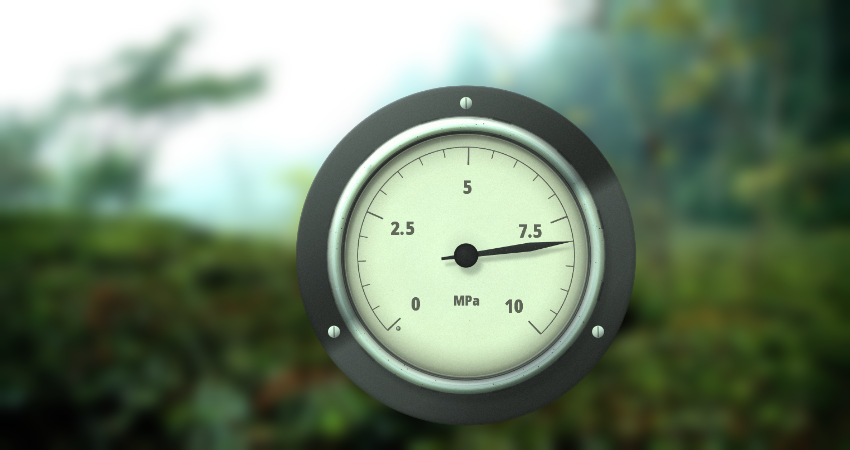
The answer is 8 MPa
